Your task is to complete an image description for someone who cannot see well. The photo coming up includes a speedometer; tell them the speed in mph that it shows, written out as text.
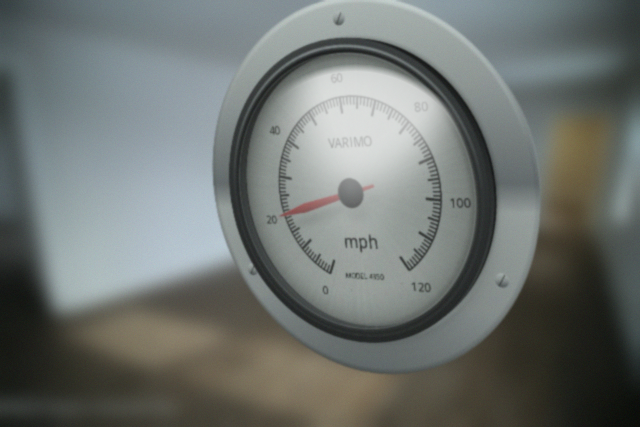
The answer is 20 mph
